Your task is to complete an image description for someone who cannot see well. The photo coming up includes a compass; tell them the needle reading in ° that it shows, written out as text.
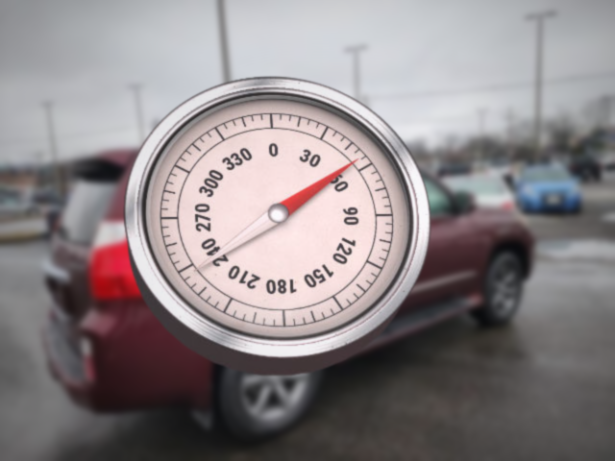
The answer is 55 °
